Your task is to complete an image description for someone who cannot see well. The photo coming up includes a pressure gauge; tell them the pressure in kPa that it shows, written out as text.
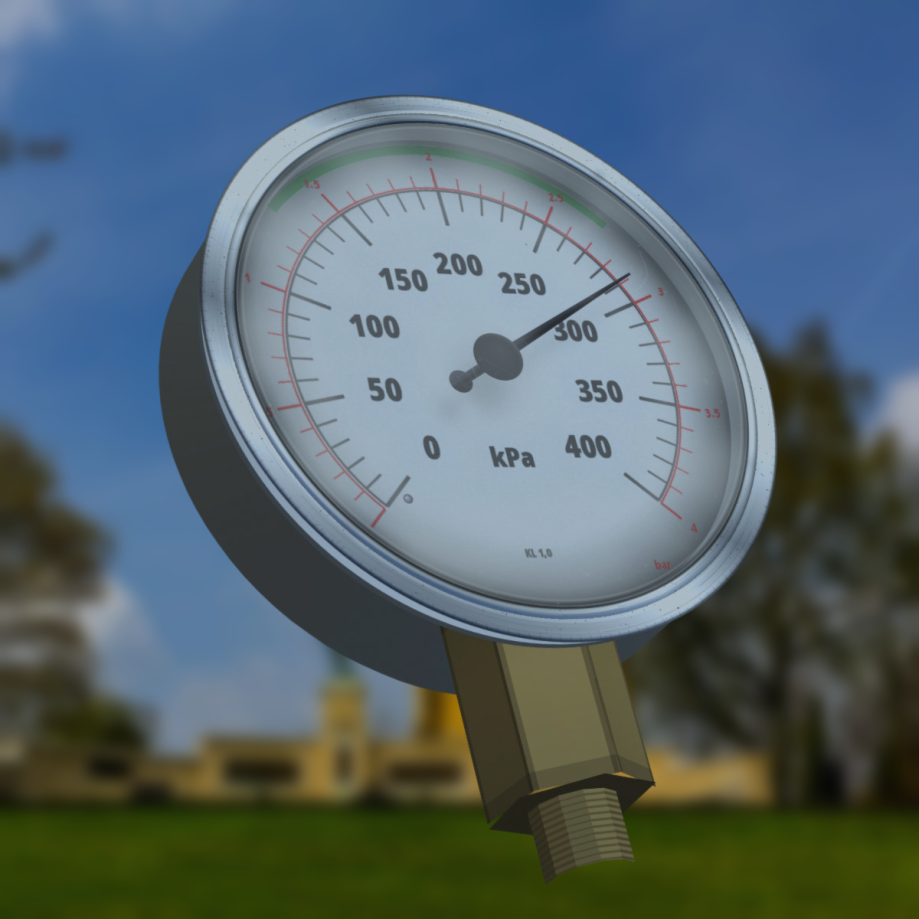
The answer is 290 kPa
